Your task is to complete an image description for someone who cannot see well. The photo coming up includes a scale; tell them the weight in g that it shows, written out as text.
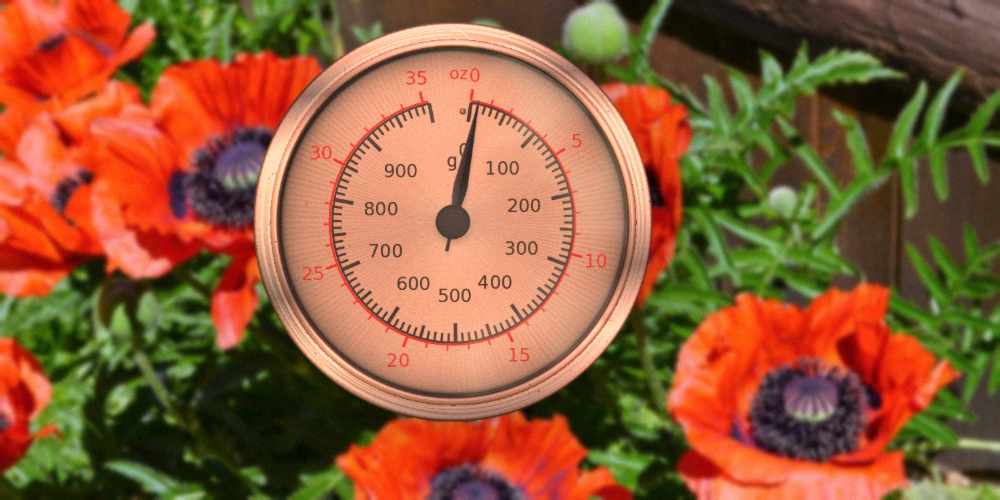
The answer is 10 g
